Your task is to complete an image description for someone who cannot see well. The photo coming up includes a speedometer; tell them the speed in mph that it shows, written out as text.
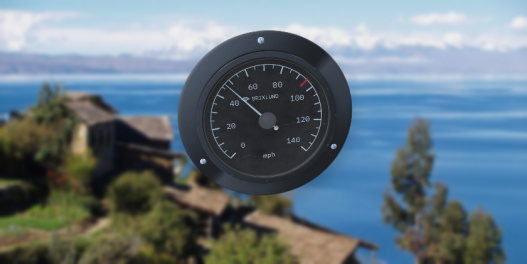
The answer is 47.5 mph
